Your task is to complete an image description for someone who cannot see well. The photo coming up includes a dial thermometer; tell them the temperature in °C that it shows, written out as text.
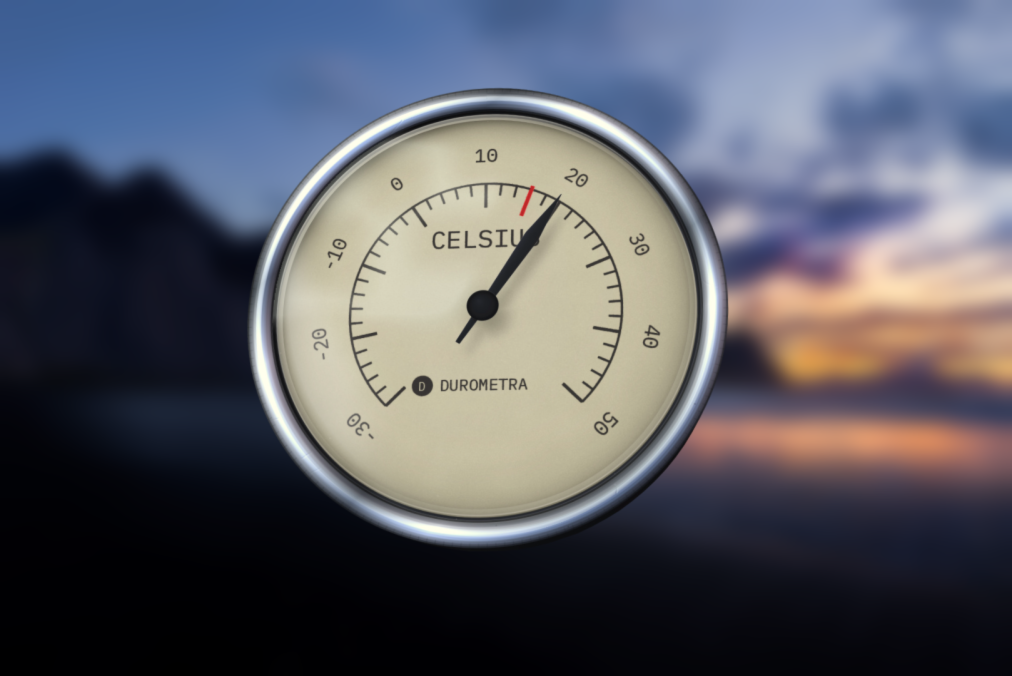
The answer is 20 °C
